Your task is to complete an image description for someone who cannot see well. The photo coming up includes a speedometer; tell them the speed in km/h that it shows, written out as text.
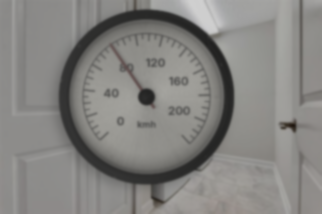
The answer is 80 km/h
